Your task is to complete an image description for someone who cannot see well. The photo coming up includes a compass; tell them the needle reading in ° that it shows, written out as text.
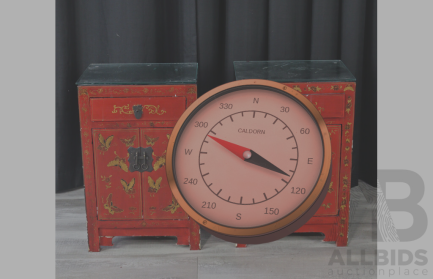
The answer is 292.5 °
